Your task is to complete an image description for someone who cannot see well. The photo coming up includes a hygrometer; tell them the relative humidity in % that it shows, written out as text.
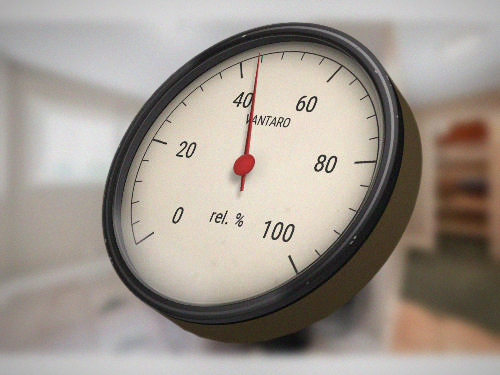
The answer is 44 %
